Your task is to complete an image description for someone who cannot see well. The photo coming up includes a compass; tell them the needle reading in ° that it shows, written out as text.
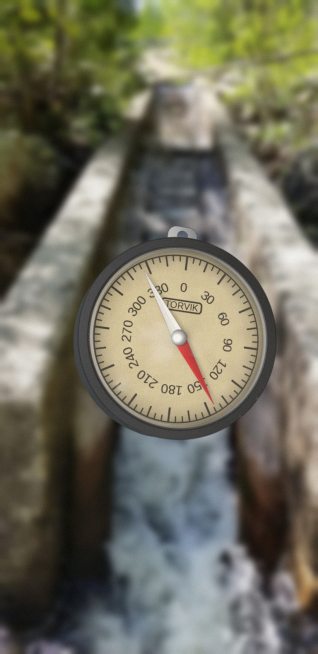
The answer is 145 °
